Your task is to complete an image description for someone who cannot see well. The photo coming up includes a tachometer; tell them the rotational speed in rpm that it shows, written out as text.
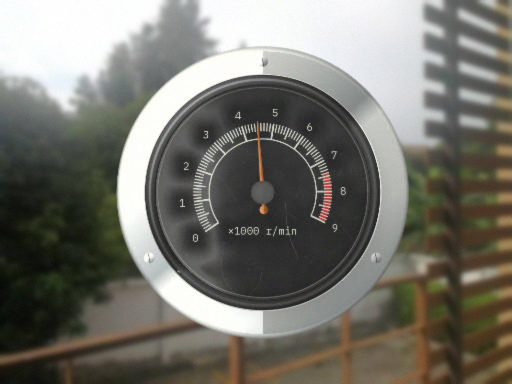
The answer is 4500 rpm
